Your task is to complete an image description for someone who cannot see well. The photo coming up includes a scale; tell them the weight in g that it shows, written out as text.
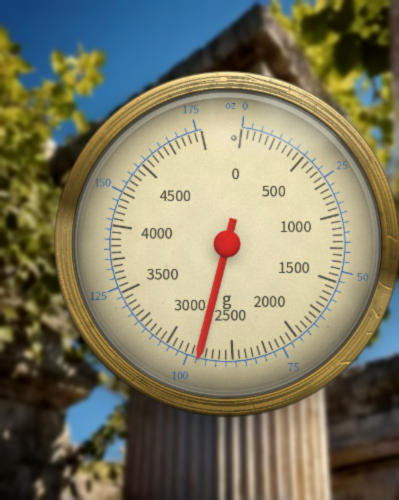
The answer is 2750 g
